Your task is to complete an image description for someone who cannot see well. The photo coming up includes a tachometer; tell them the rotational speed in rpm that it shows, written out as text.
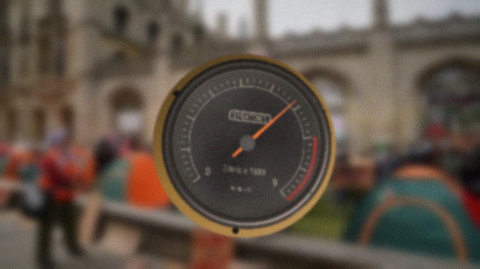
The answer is 5800 rpm
